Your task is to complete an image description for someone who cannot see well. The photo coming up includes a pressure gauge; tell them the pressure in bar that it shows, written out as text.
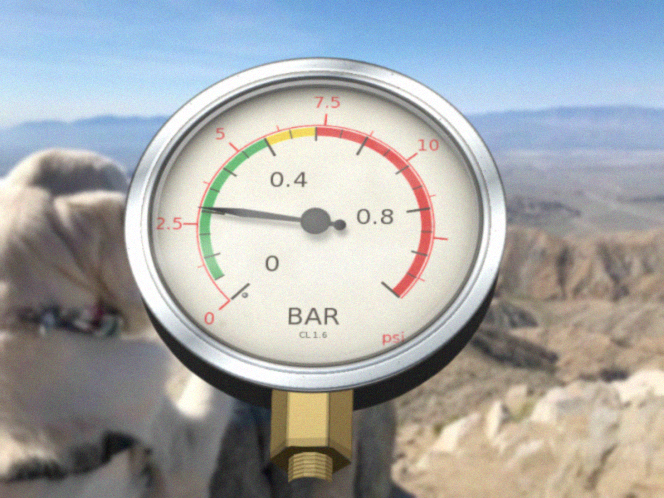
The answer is 0.2 bar
